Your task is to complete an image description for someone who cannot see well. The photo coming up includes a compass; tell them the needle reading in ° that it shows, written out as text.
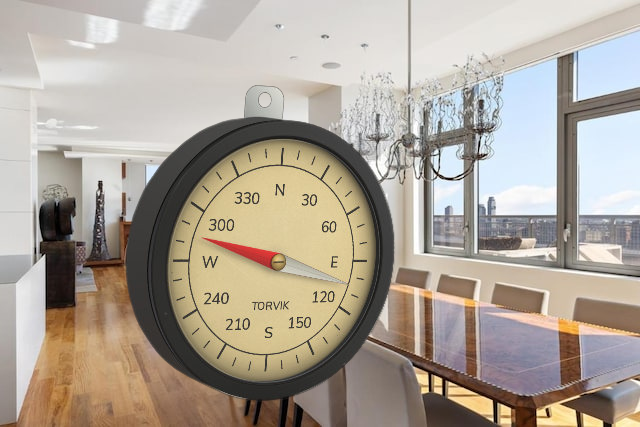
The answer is 285 °
